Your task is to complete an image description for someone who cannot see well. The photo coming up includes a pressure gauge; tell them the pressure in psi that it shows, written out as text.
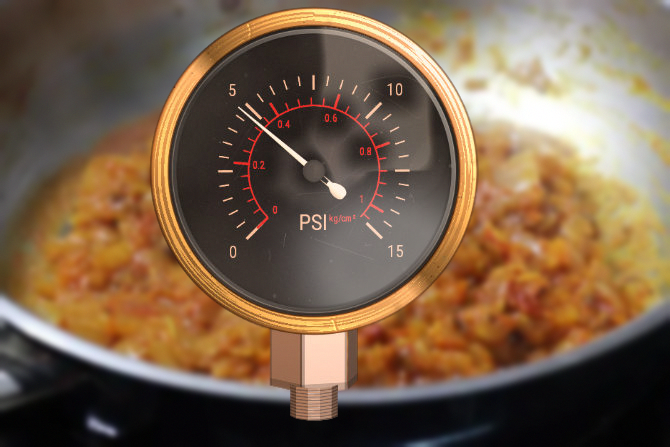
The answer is 4.75 psi
